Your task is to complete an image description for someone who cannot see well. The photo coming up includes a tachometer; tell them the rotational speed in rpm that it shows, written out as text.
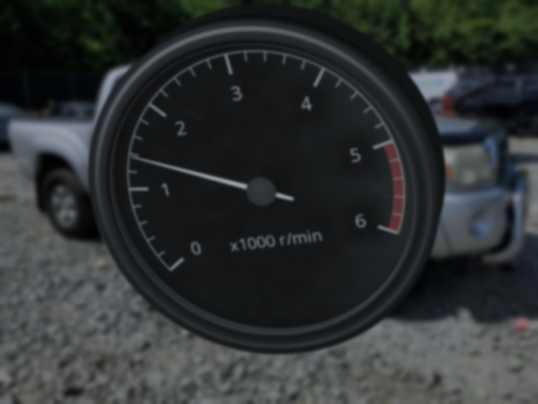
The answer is 1400 rpm
